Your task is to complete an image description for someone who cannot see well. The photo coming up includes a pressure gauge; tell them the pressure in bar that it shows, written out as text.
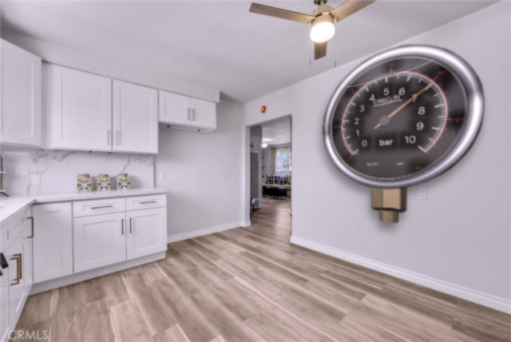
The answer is 7 bar
